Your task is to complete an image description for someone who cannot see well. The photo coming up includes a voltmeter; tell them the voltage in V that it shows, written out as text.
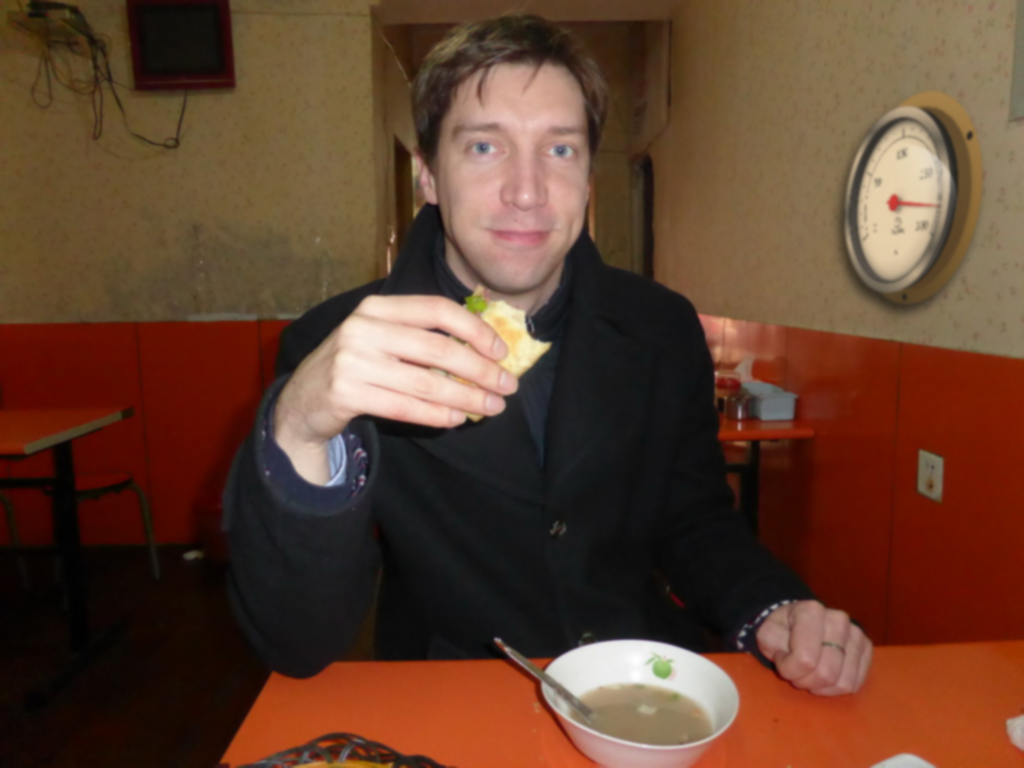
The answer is 180 V
